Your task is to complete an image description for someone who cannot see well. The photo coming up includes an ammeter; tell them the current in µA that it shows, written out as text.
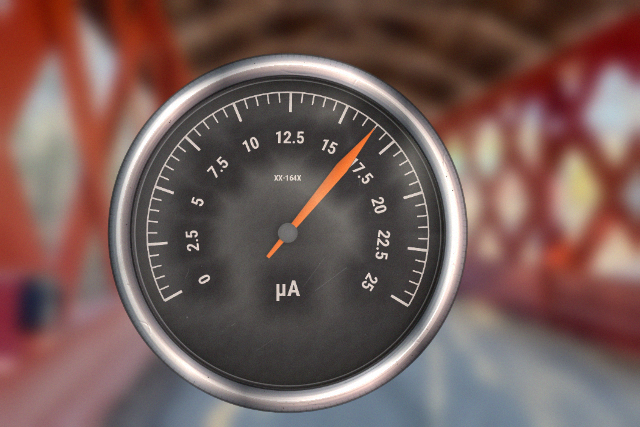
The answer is 16.5 µA
